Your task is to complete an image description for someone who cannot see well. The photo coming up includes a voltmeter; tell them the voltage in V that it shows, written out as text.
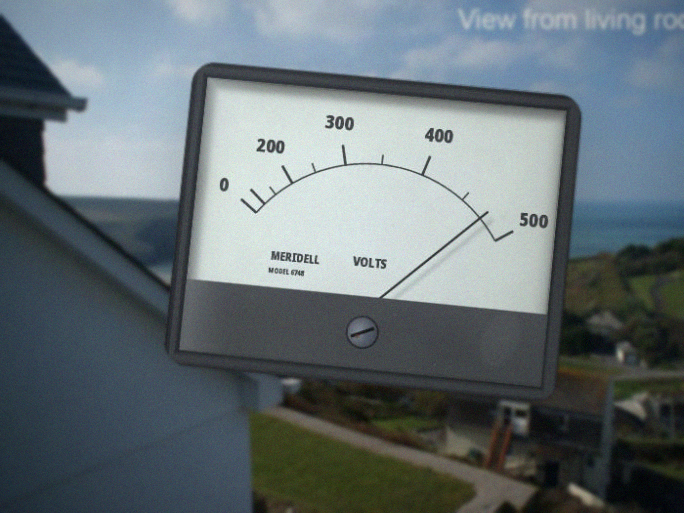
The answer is 475 V
